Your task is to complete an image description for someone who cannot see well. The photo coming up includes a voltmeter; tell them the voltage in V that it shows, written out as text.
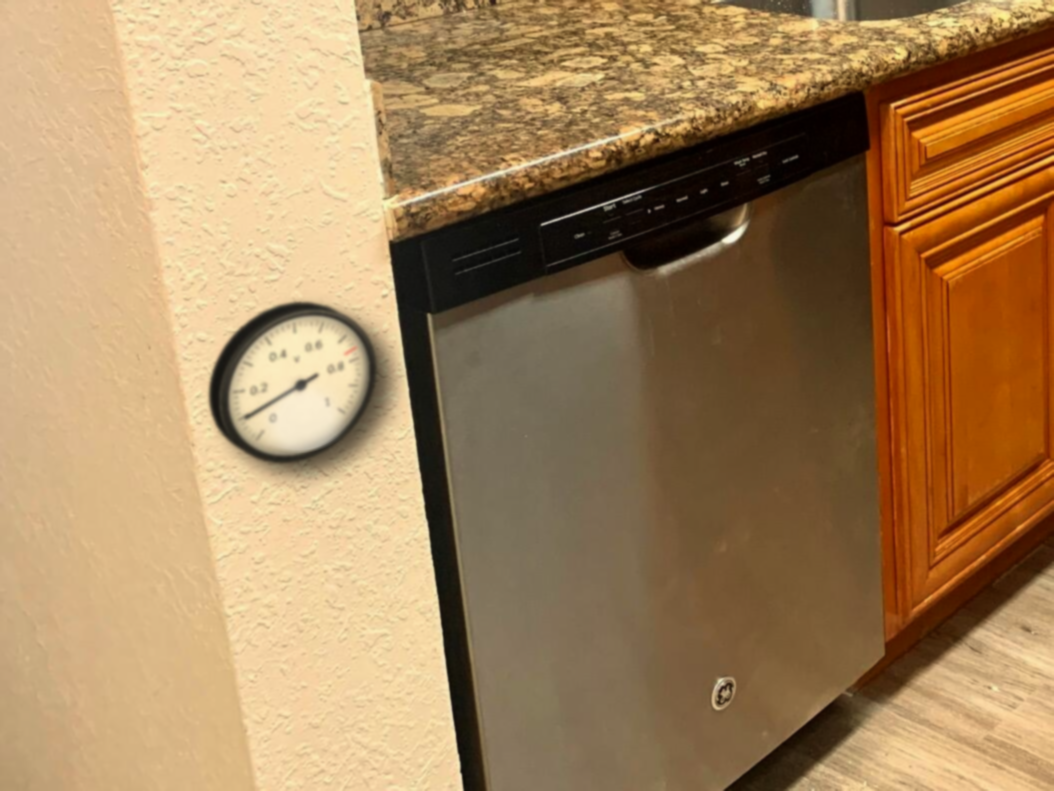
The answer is 0.1 V
